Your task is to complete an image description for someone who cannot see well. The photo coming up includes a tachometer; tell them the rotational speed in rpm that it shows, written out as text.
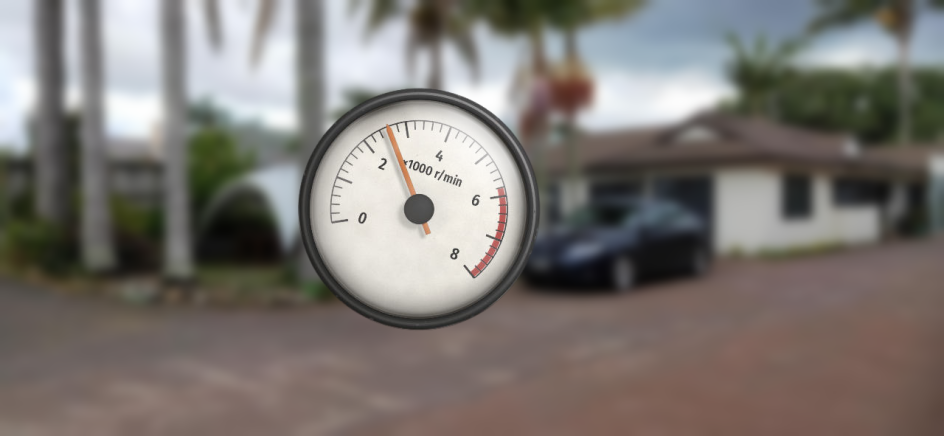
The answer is 2600 rpm
